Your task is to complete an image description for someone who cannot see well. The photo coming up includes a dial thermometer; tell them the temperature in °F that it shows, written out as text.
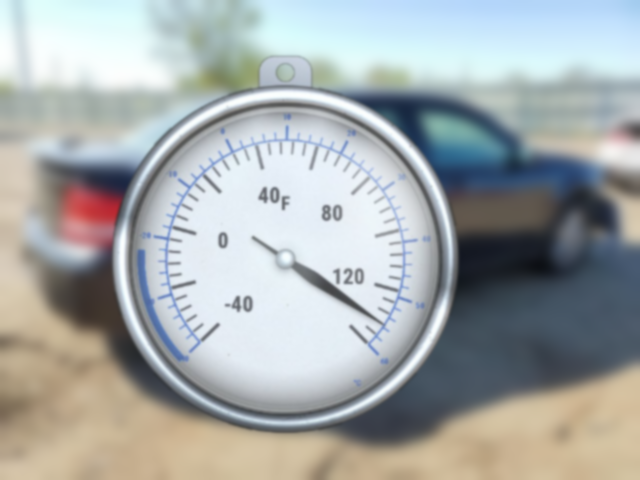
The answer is 132 °F
